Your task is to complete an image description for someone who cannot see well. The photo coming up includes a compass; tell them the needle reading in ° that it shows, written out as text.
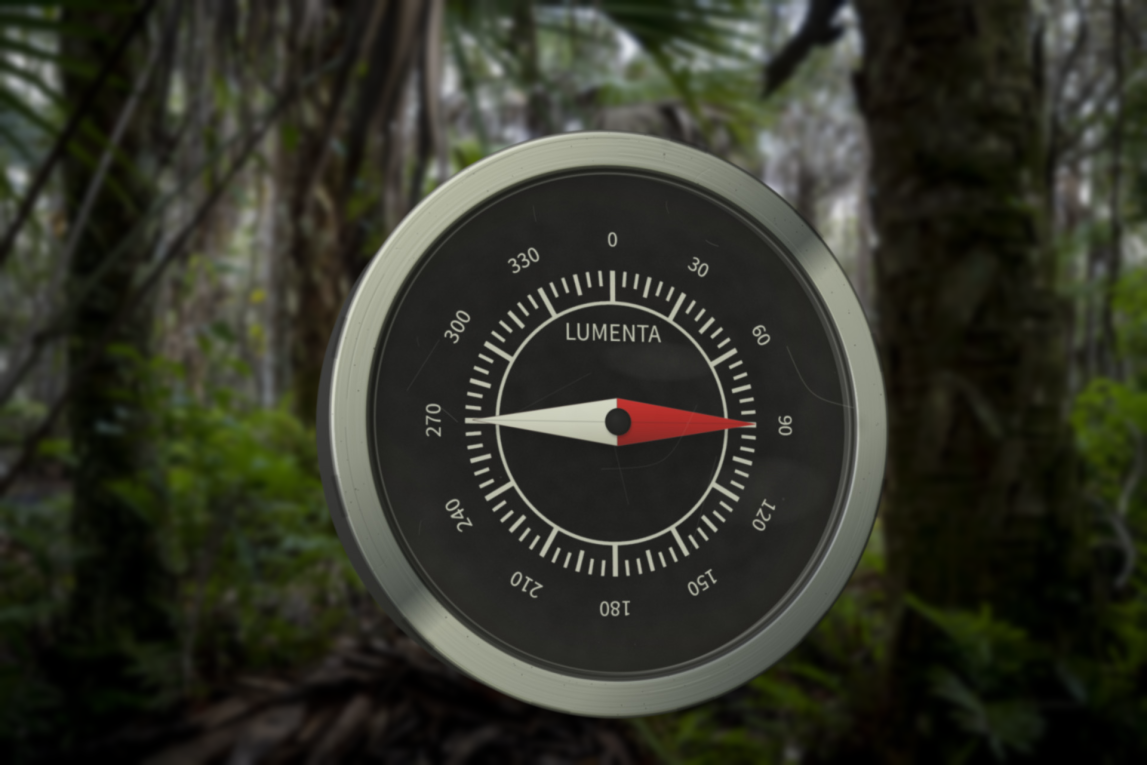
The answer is 90 °
